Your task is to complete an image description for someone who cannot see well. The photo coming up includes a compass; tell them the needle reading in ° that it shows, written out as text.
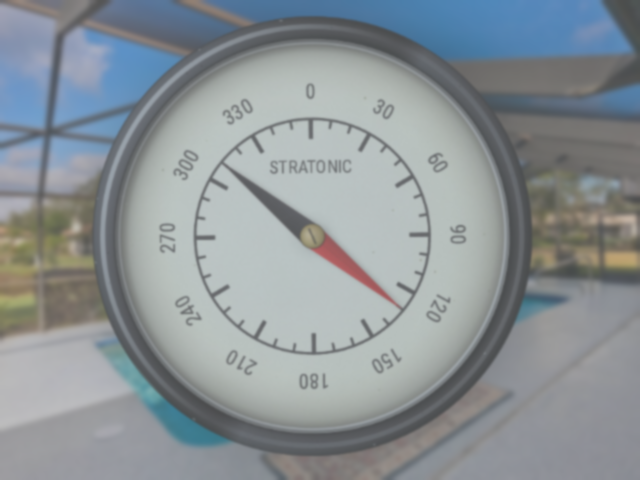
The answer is 130 °
